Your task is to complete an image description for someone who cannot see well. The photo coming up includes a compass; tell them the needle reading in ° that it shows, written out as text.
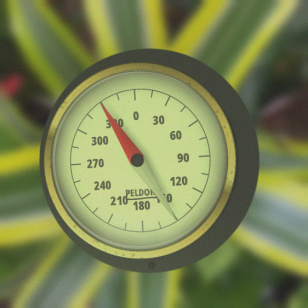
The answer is 330 °
